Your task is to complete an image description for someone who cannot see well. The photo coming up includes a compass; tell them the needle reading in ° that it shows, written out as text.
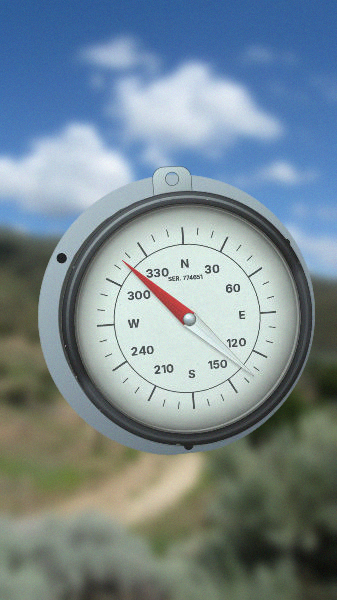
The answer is 315 °
